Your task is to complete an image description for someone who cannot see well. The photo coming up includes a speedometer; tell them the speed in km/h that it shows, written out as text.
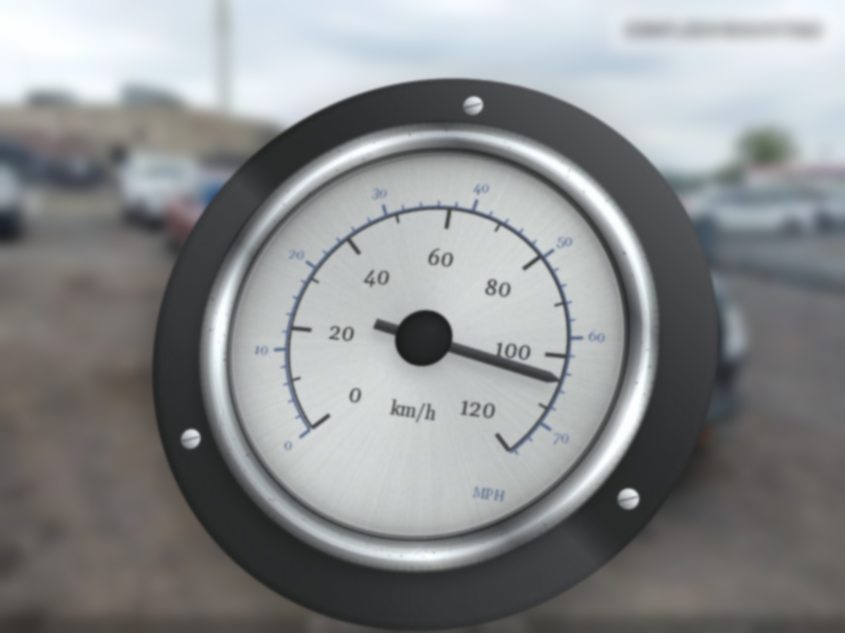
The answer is 105 km/h
